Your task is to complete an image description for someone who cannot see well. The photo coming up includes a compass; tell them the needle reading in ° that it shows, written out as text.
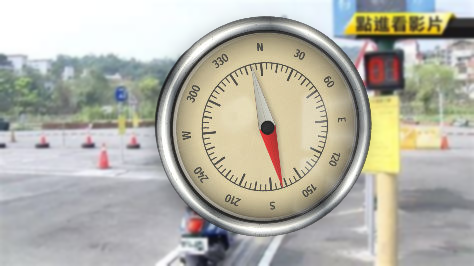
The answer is 170 °
